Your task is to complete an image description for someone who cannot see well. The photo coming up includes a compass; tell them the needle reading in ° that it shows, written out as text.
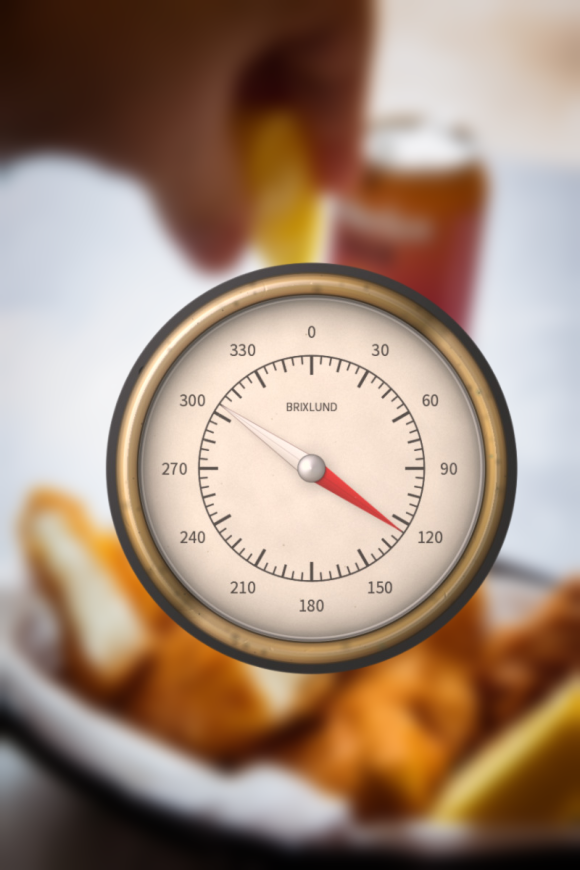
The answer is 125 °
